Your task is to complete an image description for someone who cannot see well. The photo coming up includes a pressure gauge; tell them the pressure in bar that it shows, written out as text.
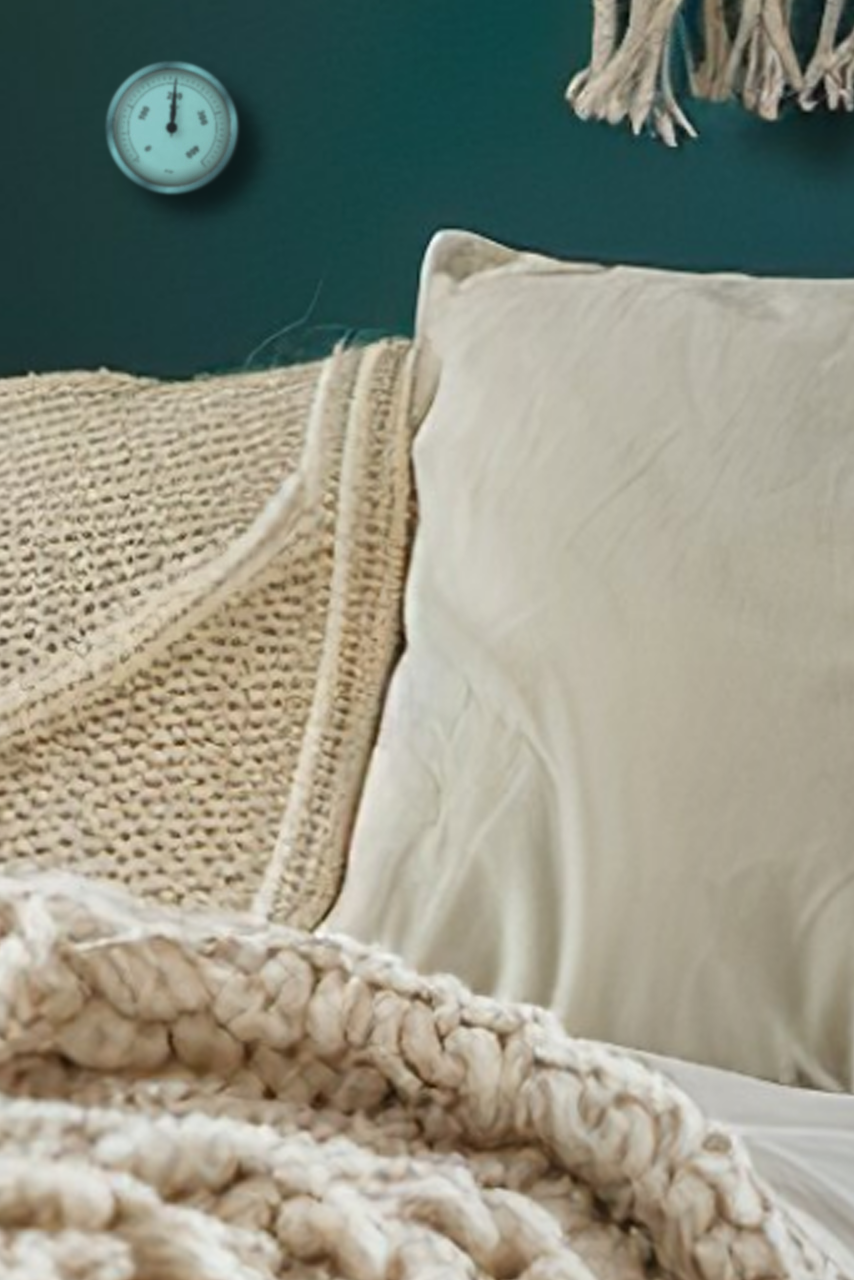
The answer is 200 bar
